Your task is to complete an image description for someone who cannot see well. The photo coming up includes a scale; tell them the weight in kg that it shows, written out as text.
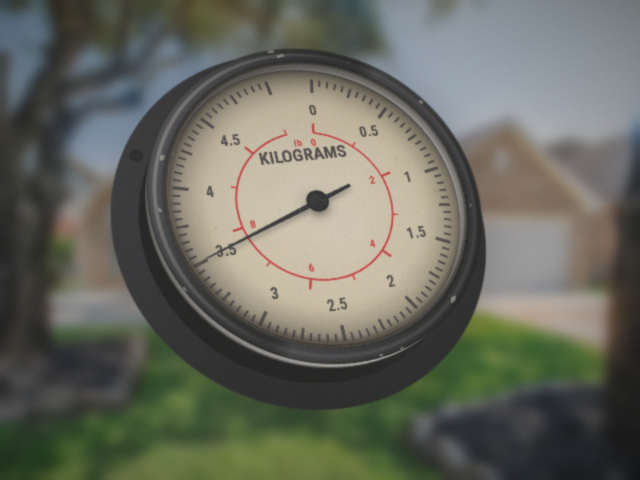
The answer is 3.5 kg
